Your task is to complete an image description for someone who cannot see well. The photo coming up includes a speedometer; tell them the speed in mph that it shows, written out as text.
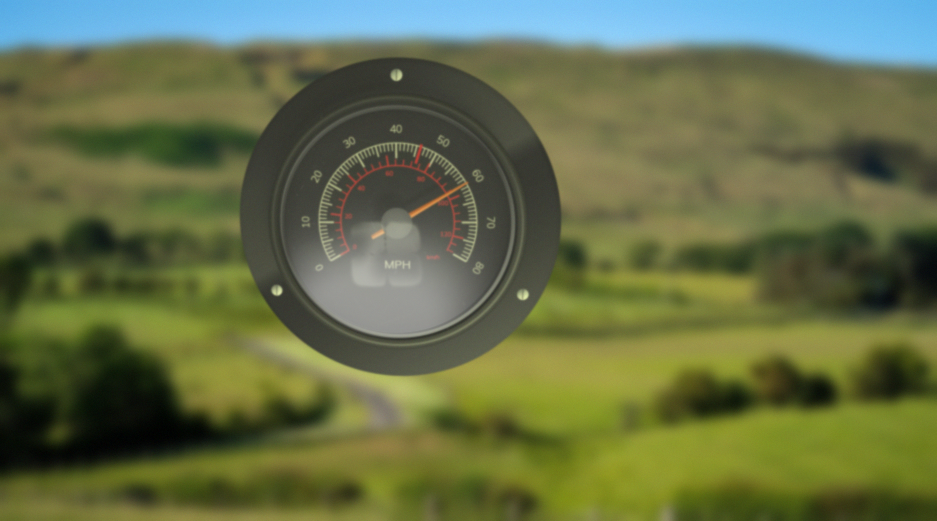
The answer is 60 mph
